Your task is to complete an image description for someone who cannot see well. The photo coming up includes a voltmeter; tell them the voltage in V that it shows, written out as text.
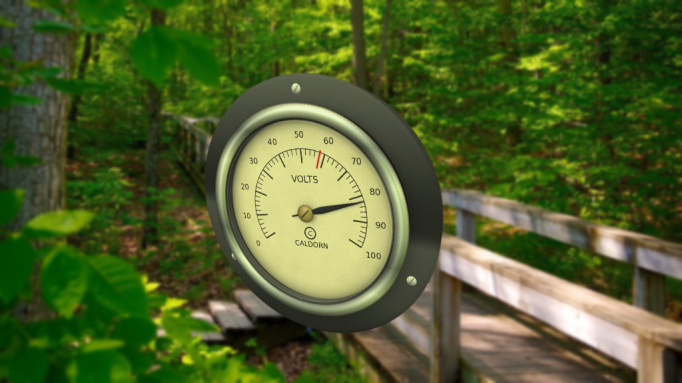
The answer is 82 V
